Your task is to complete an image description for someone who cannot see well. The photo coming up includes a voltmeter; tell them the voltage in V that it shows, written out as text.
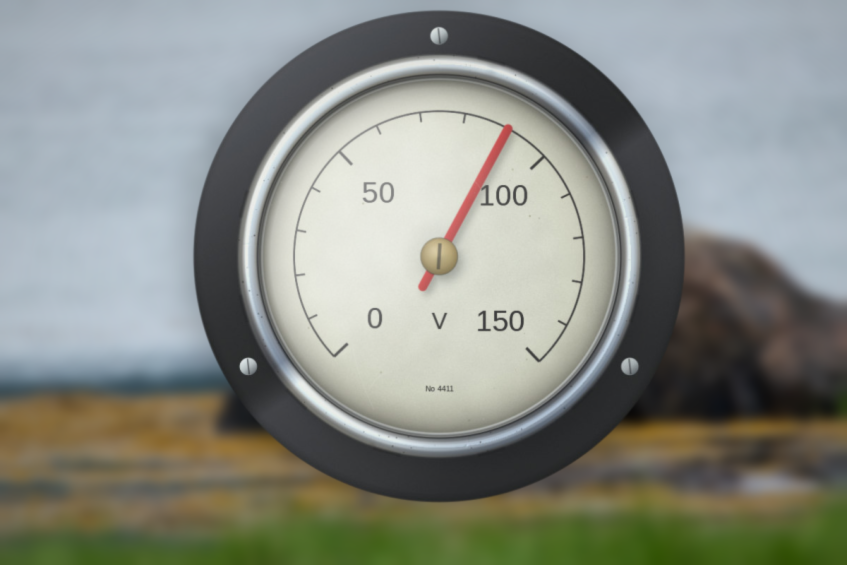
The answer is 90 V
